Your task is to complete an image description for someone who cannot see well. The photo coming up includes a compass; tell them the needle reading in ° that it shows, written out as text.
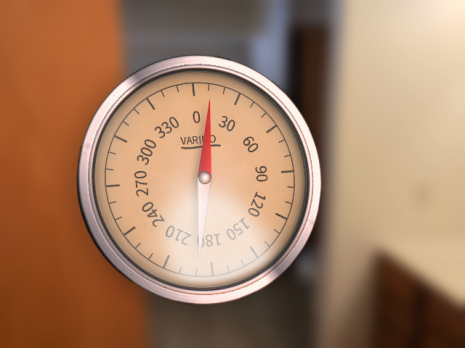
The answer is 10 °
